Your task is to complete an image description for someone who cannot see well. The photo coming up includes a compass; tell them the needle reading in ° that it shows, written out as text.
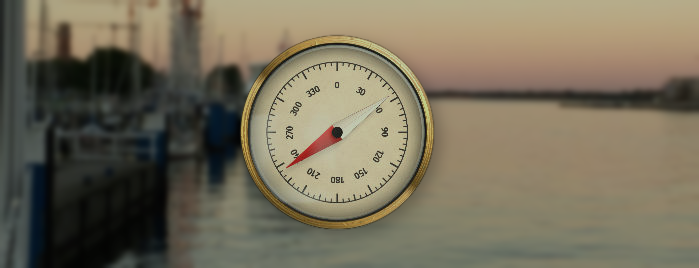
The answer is 235 °
